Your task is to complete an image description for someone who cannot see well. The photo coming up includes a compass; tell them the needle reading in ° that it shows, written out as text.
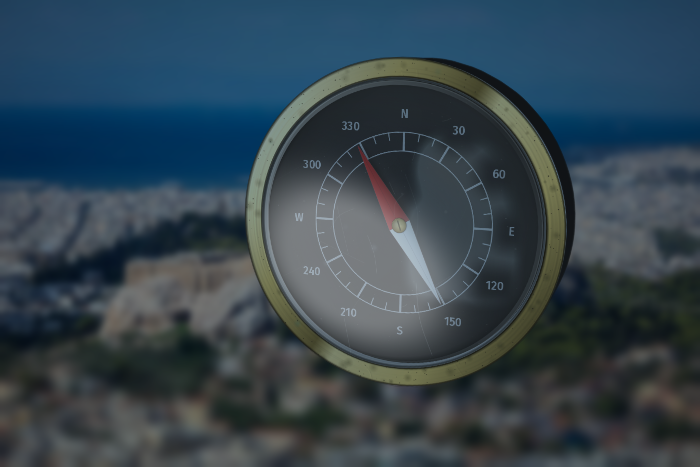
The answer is 330 °
